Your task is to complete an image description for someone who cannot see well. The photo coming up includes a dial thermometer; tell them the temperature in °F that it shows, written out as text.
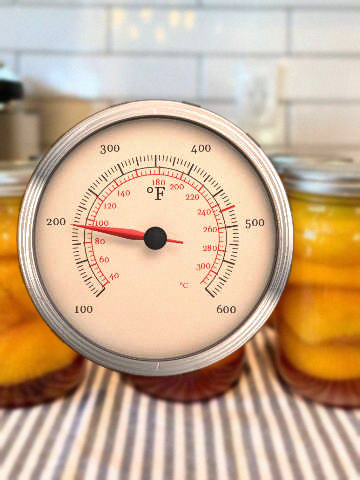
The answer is 200 °F
